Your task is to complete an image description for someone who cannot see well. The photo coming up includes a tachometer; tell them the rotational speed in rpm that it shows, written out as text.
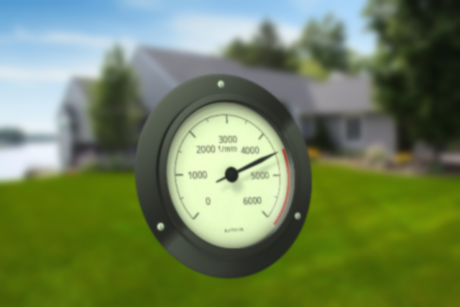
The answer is 4500 rpm
